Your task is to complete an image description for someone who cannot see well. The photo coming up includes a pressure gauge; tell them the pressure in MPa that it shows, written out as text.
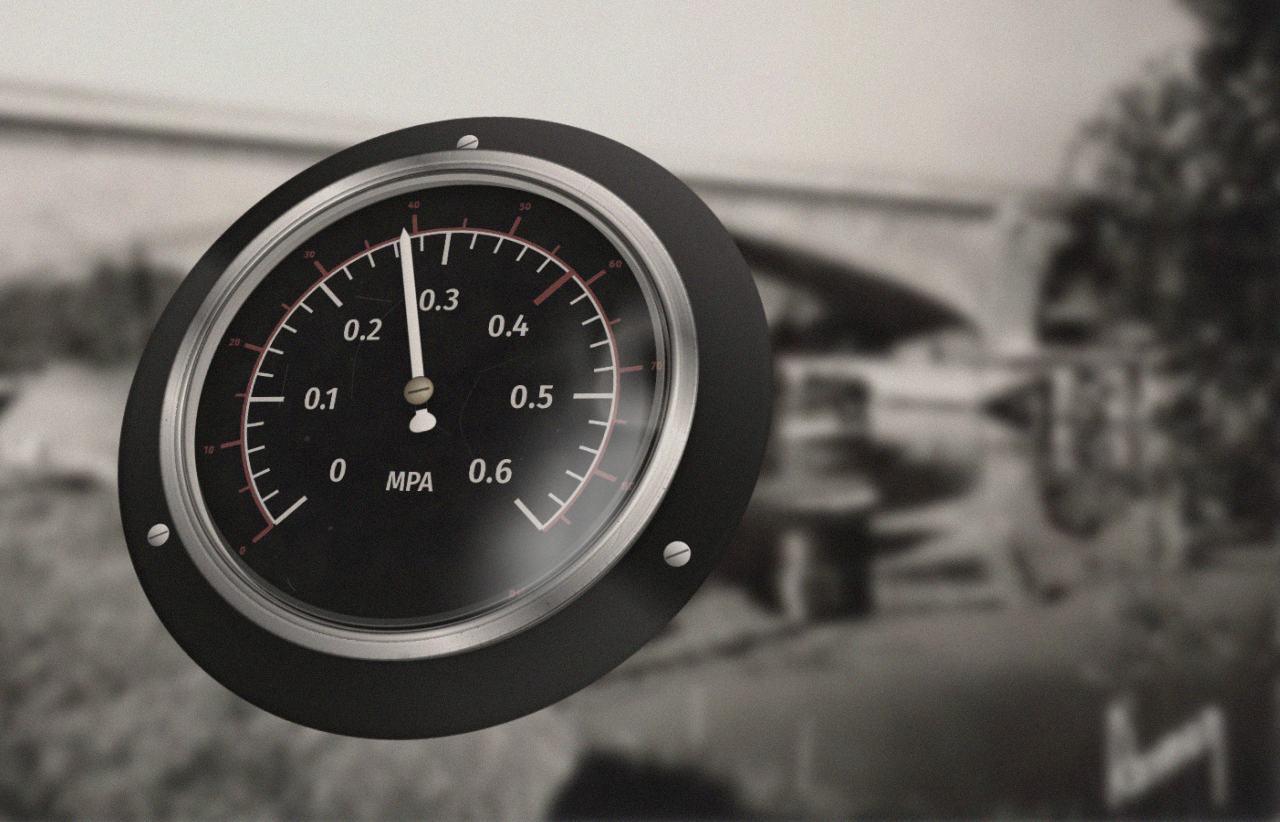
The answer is 0.27 MPa
